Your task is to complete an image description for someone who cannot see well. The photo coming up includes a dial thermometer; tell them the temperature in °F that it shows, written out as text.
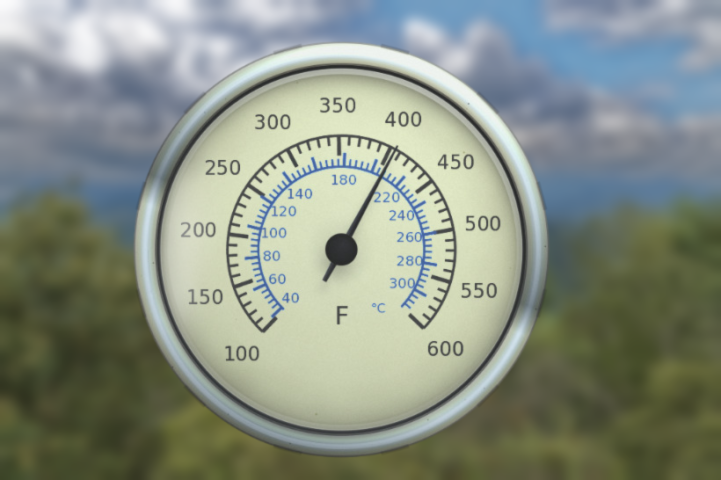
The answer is 405 °F
